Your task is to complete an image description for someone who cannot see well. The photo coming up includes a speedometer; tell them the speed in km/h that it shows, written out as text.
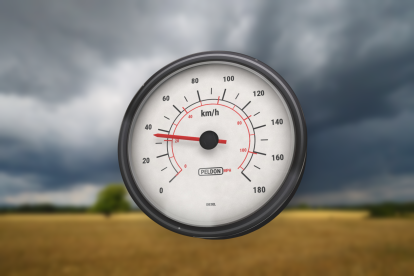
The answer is 35 km/h
